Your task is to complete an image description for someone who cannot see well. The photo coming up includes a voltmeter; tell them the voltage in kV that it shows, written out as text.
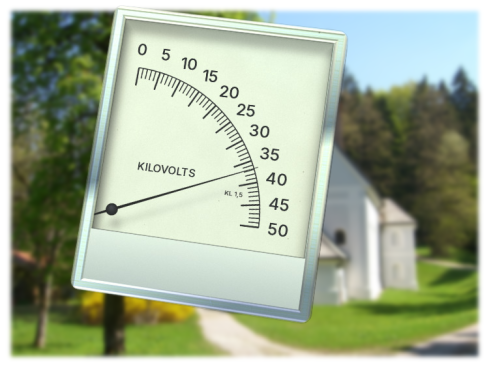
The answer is 37 kV
